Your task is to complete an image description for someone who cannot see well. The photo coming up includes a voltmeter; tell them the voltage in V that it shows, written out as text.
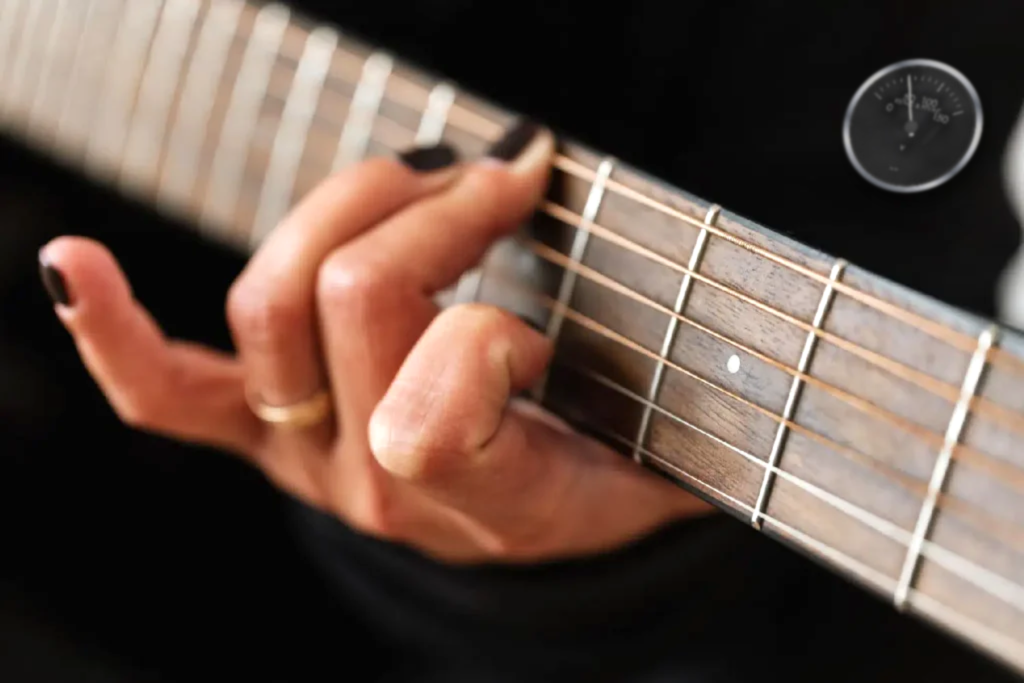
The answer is 50 V
